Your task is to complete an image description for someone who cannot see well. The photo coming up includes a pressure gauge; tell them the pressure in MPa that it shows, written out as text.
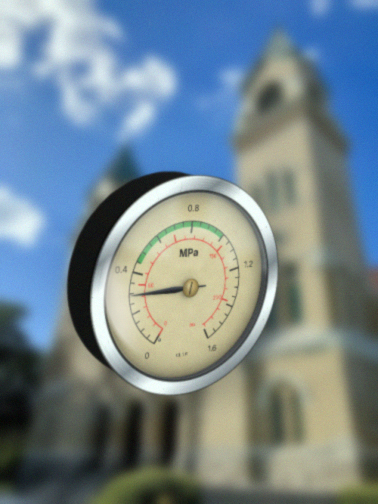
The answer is 0.3 MPa
